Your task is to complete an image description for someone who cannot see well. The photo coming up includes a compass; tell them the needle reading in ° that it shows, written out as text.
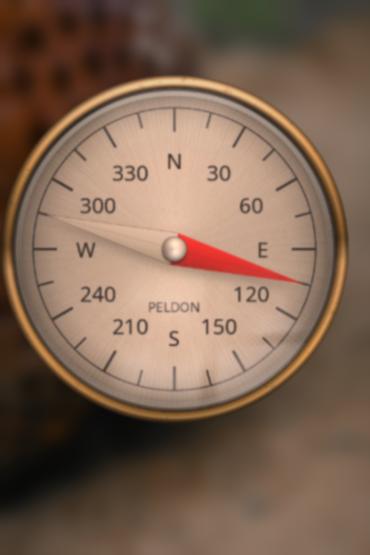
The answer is 105 °
